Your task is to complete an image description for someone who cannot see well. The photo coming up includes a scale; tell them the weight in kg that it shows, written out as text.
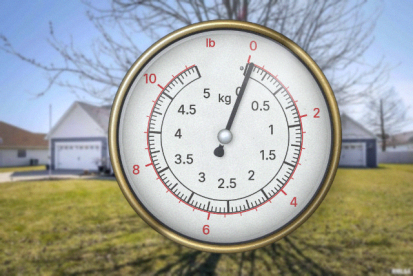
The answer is 0.05 kg
